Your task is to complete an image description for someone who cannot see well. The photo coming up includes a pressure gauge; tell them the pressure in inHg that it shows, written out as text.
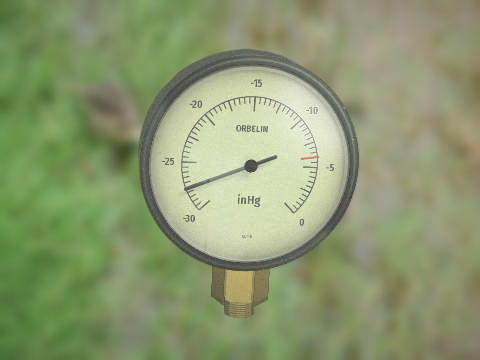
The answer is -27.5 inHg
